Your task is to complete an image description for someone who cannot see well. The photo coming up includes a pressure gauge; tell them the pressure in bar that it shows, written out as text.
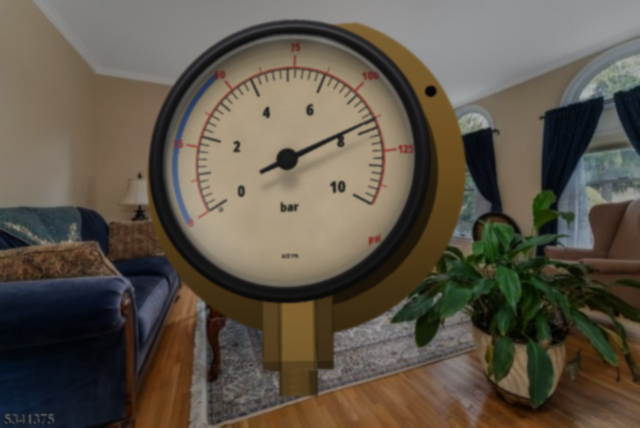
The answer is 7.8 bar
